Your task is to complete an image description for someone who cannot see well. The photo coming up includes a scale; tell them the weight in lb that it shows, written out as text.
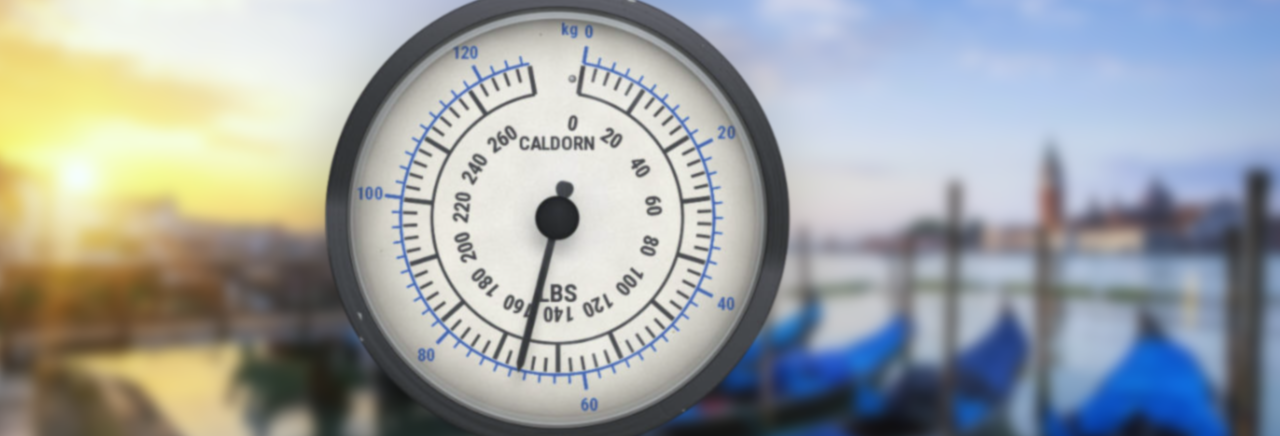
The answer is 152 lb
